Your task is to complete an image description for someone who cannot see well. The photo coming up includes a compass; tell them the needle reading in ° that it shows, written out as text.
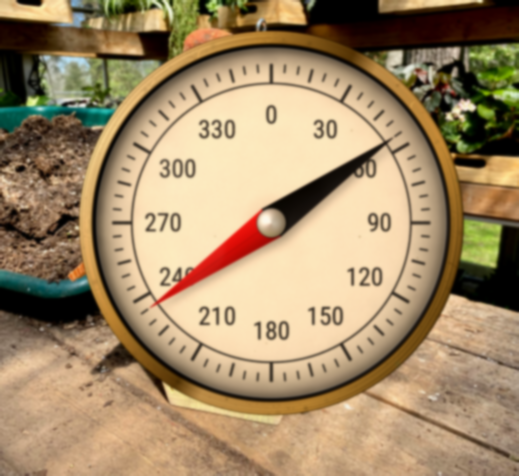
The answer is 235 °
